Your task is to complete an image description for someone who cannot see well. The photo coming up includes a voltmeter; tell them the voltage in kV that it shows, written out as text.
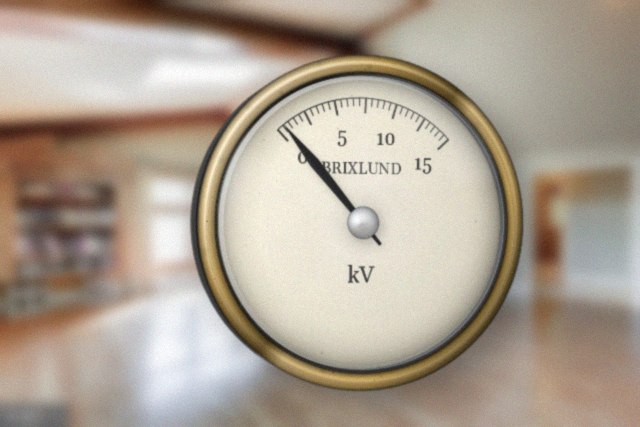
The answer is 0.5 kV
